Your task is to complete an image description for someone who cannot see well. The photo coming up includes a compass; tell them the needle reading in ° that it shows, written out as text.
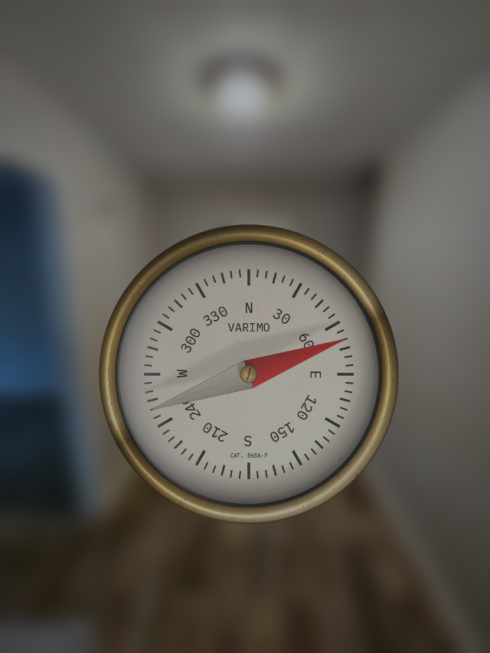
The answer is 70 °
